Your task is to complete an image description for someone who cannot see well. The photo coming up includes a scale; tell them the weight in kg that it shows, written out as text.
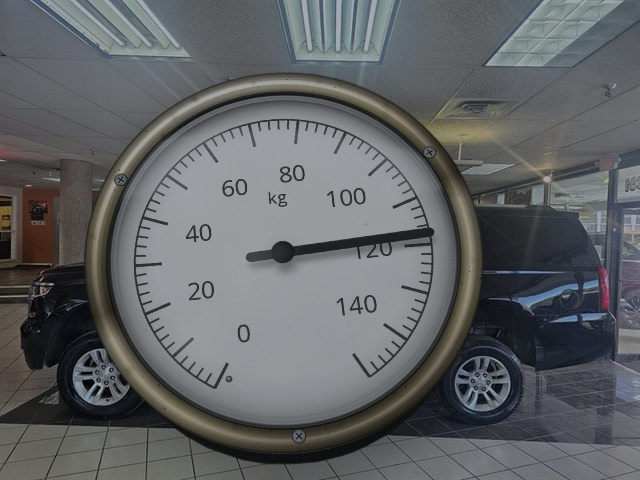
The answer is 118 kg
